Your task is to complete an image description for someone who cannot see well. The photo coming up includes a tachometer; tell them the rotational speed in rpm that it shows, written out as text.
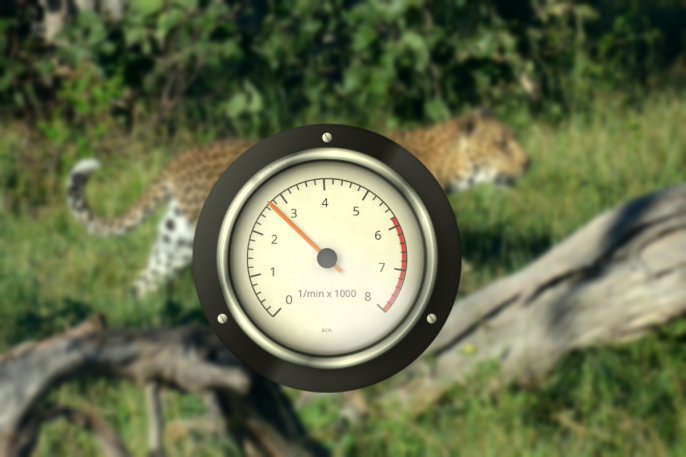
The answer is 2700 rpm
